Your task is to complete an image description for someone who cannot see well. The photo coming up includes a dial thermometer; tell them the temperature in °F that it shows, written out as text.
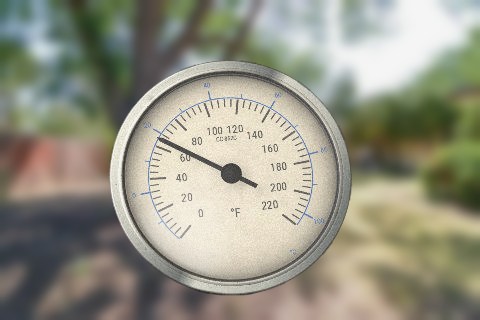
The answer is 64 °F
